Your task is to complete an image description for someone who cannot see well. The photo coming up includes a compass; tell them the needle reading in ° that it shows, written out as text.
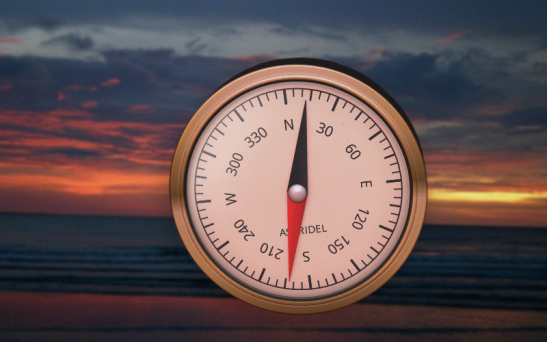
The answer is 192.5 °
